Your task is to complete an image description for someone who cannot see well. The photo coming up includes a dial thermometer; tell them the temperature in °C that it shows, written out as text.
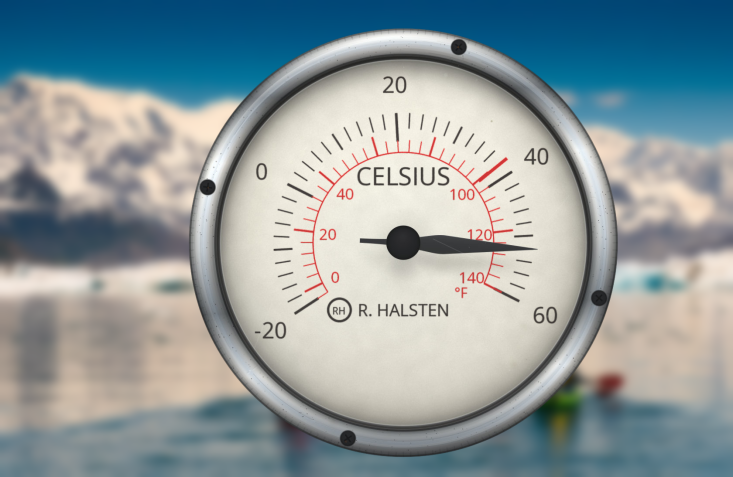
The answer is 52 °C
